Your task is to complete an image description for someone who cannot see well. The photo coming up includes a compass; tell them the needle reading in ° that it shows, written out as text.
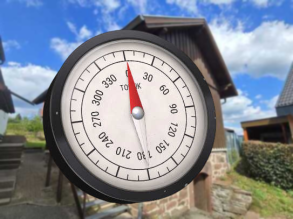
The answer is 0 °
